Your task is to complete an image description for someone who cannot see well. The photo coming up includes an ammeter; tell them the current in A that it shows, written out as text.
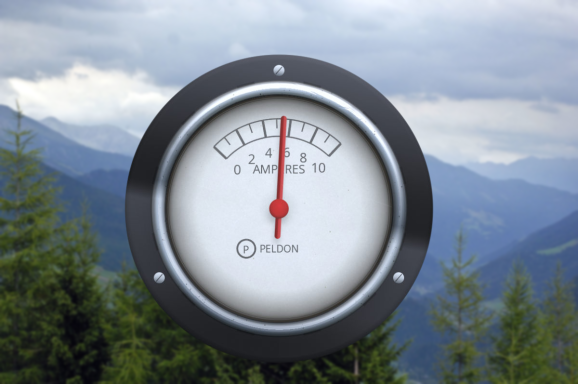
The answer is 5.5 A
